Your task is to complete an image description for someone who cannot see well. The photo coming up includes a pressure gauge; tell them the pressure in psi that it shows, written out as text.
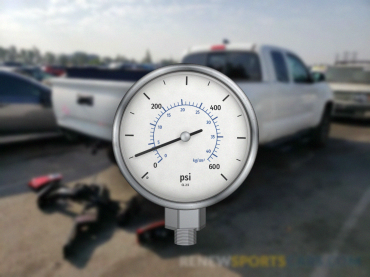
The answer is 50 psi
